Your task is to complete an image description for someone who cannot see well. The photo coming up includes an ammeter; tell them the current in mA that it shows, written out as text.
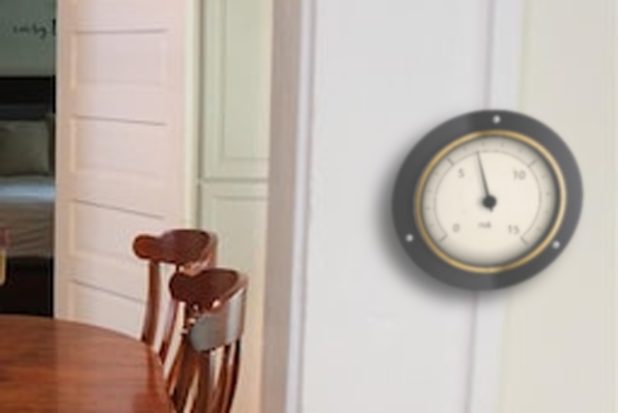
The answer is 6.5 mA
